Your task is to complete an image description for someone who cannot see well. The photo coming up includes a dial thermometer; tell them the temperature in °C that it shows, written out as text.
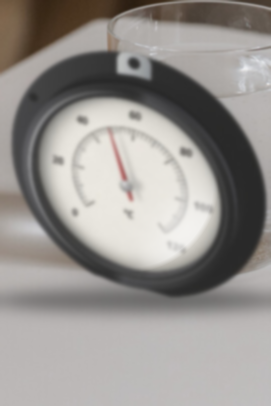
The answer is 50 °C
